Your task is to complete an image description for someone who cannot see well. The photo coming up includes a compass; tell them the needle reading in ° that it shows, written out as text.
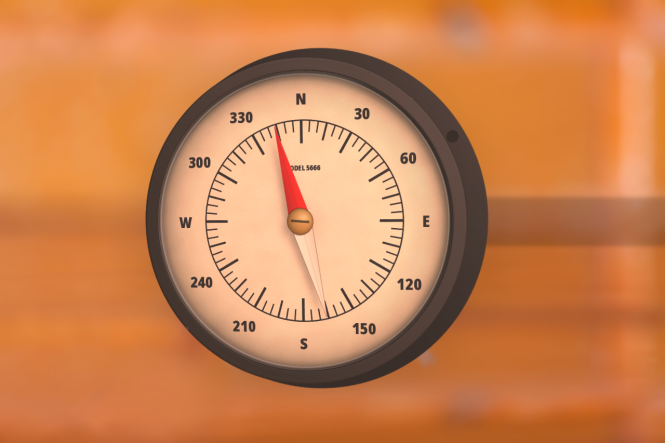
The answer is 345 °
